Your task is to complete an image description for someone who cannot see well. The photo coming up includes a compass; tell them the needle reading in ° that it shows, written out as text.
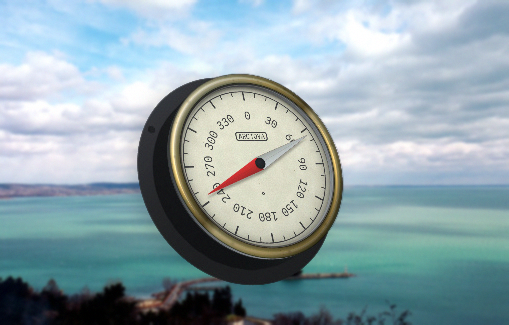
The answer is 245 °
